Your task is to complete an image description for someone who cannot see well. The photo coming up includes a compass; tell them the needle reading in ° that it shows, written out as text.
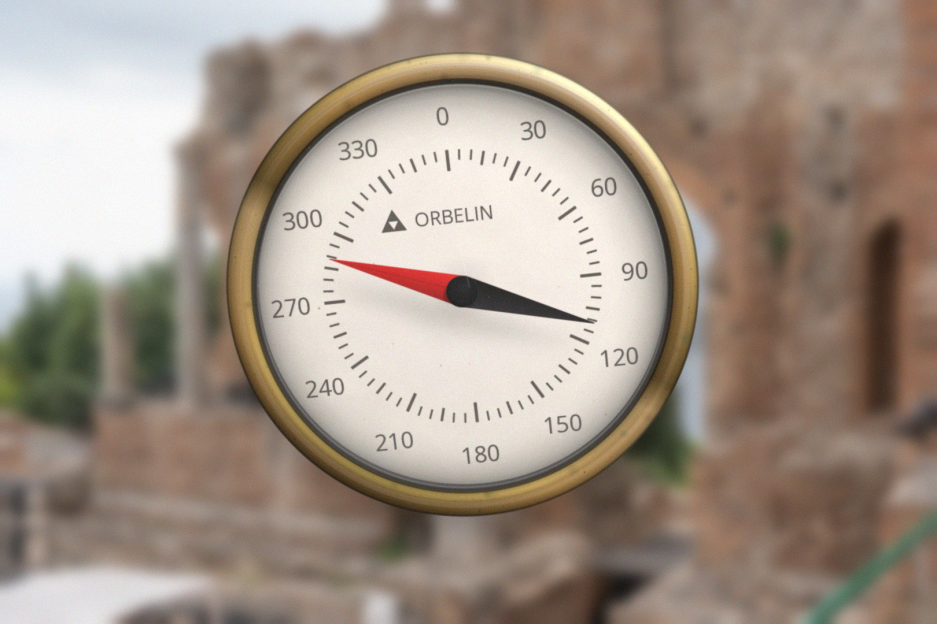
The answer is 290 °
